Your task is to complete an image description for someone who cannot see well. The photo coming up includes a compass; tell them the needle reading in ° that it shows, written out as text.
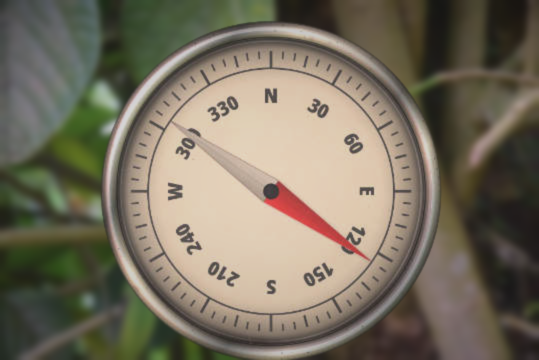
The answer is 125 °
